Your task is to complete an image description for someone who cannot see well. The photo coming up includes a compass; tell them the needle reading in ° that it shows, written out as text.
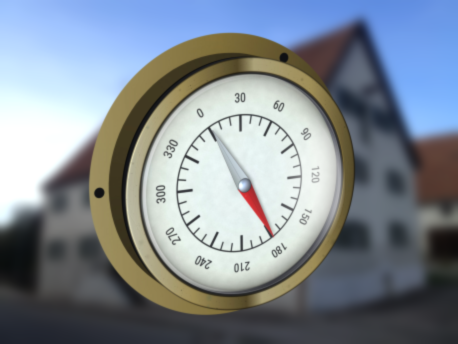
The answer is 180 °
